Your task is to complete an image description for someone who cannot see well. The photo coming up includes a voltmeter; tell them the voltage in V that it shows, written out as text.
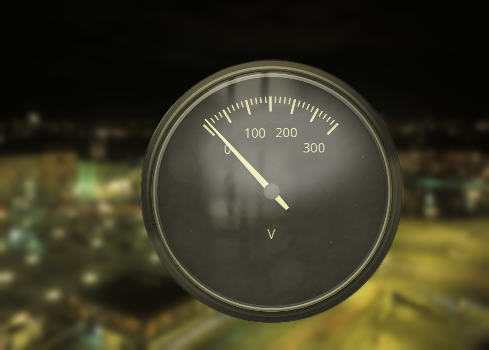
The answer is 10 V
